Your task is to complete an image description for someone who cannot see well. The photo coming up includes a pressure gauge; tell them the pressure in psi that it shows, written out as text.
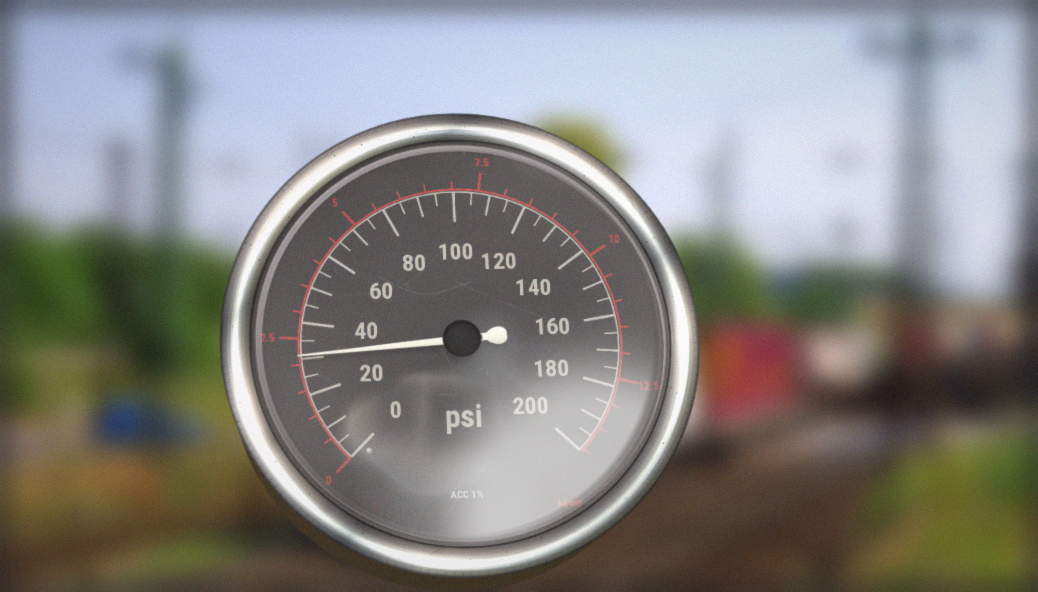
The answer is 30 psi
